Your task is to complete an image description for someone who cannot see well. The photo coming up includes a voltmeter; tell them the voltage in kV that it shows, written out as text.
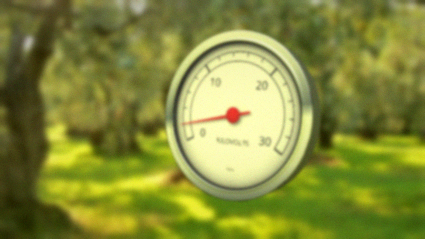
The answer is 2 kV
